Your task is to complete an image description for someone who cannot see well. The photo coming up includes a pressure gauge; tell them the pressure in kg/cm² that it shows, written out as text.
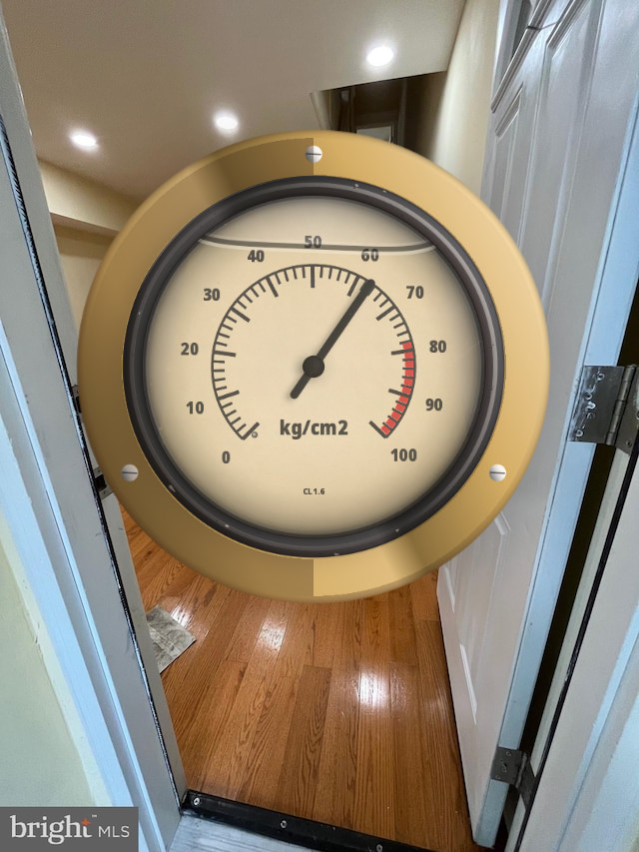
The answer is 63 kg/cm²
